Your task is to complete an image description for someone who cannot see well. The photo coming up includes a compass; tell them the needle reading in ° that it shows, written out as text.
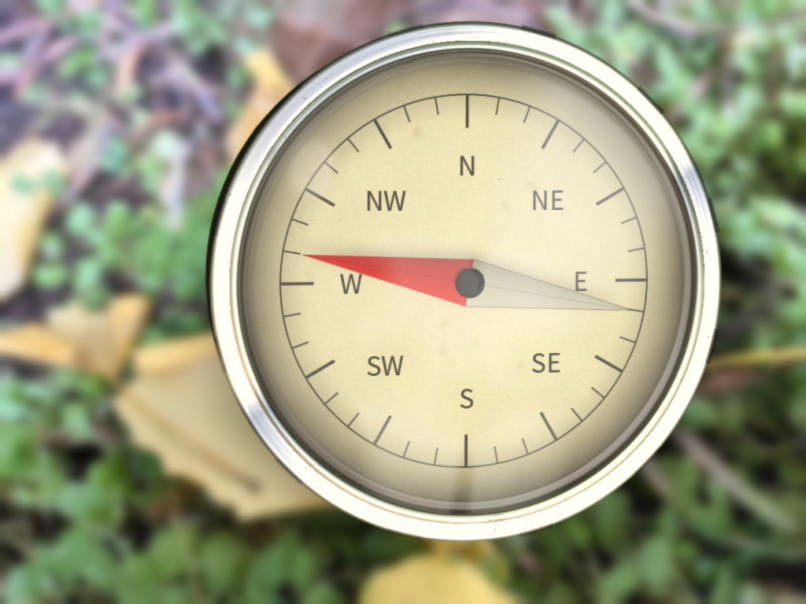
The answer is 280 °
